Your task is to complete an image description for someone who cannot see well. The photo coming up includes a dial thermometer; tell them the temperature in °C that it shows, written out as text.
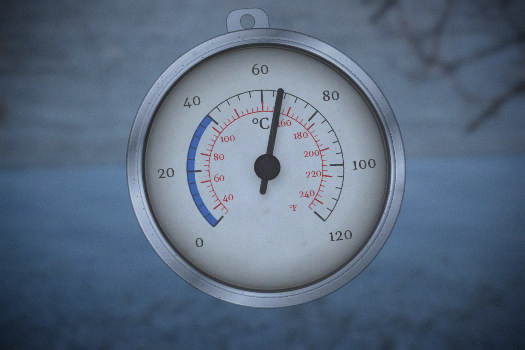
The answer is 66 °C
